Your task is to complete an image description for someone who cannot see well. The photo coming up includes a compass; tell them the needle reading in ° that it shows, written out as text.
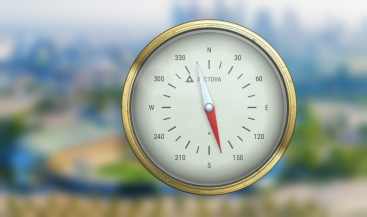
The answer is 165 °
